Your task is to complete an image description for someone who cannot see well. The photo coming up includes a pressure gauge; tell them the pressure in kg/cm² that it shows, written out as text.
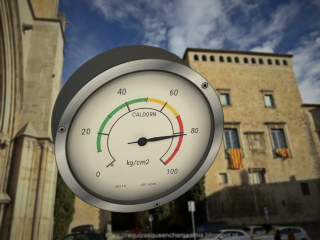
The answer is 80 kg/cm²
